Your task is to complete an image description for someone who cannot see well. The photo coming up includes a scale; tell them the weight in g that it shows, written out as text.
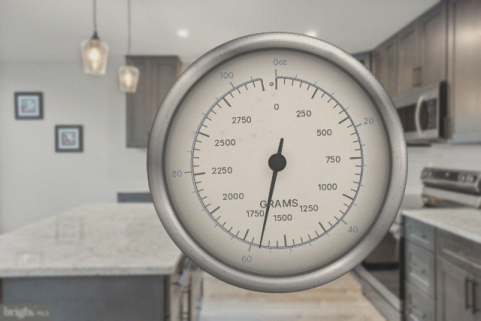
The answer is 1650 g
